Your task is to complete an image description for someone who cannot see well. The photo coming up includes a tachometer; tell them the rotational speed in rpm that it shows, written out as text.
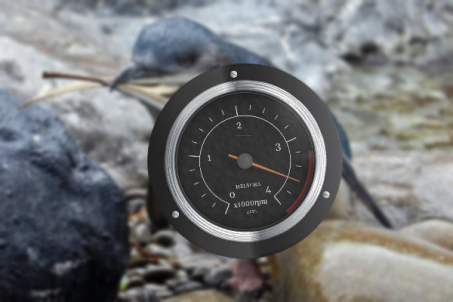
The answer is 3600 rpm
